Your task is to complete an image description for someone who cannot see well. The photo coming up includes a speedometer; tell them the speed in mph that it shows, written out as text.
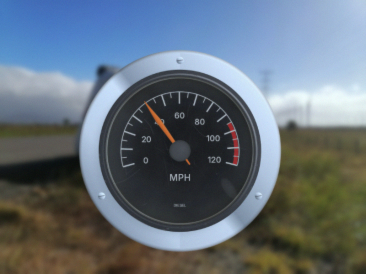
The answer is 40 mph
